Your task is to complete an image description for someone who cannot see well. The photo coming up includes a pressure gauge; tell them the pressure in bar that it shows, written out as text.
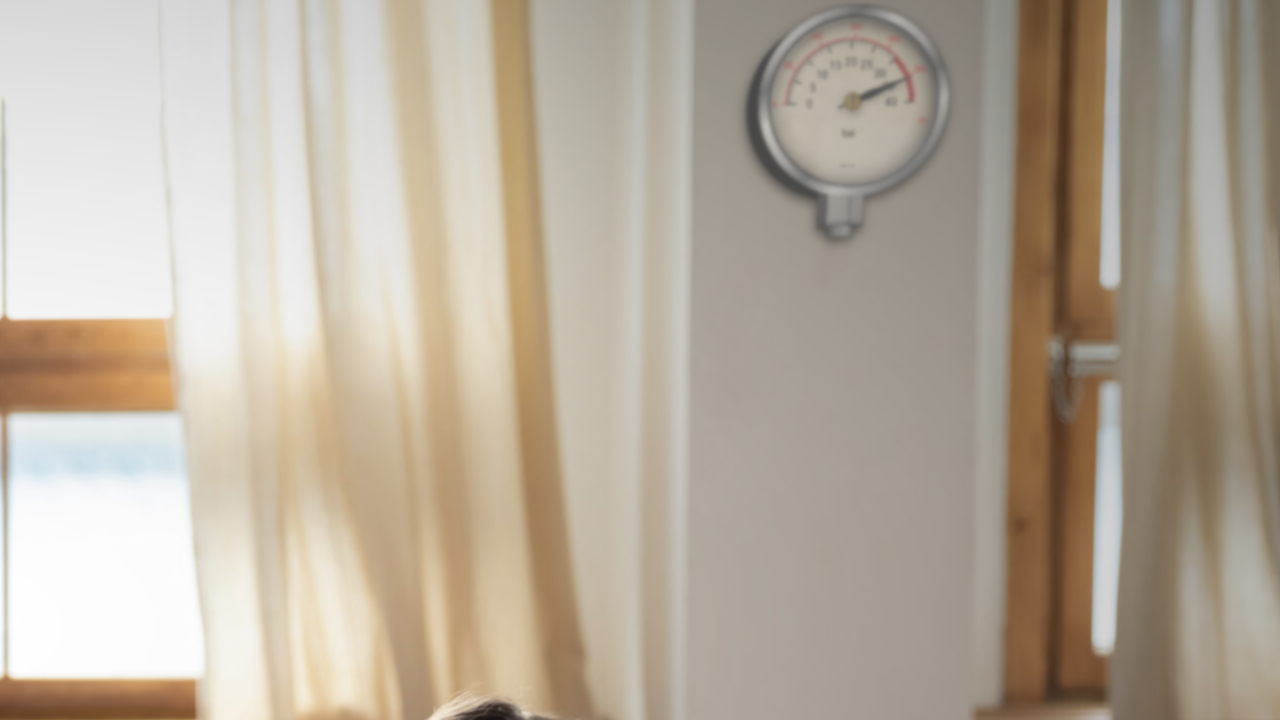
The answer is 35 bar
